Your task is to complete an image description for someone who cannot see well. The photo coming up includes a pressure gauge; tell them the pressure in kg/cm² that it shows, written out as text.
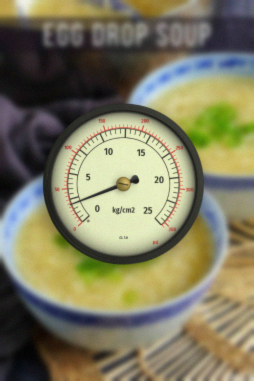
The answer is 2 kg/cm²
